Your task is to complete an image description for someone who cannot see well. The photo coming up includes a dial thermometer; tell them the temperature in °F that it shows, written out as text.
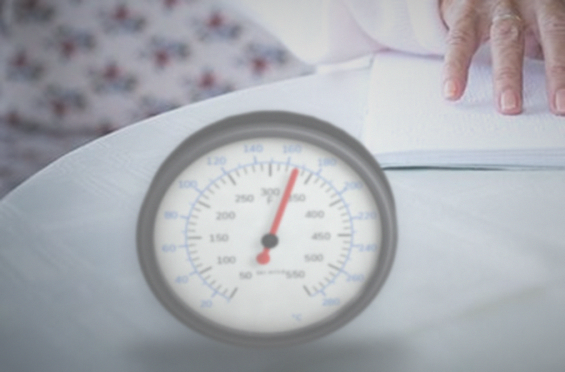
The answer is 330 °F
